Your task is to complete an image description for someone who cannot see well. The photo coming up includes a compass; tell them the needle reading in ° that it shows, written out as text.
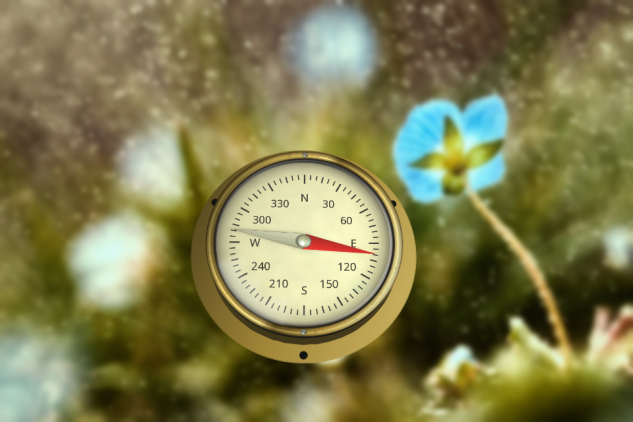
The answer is 100 °
